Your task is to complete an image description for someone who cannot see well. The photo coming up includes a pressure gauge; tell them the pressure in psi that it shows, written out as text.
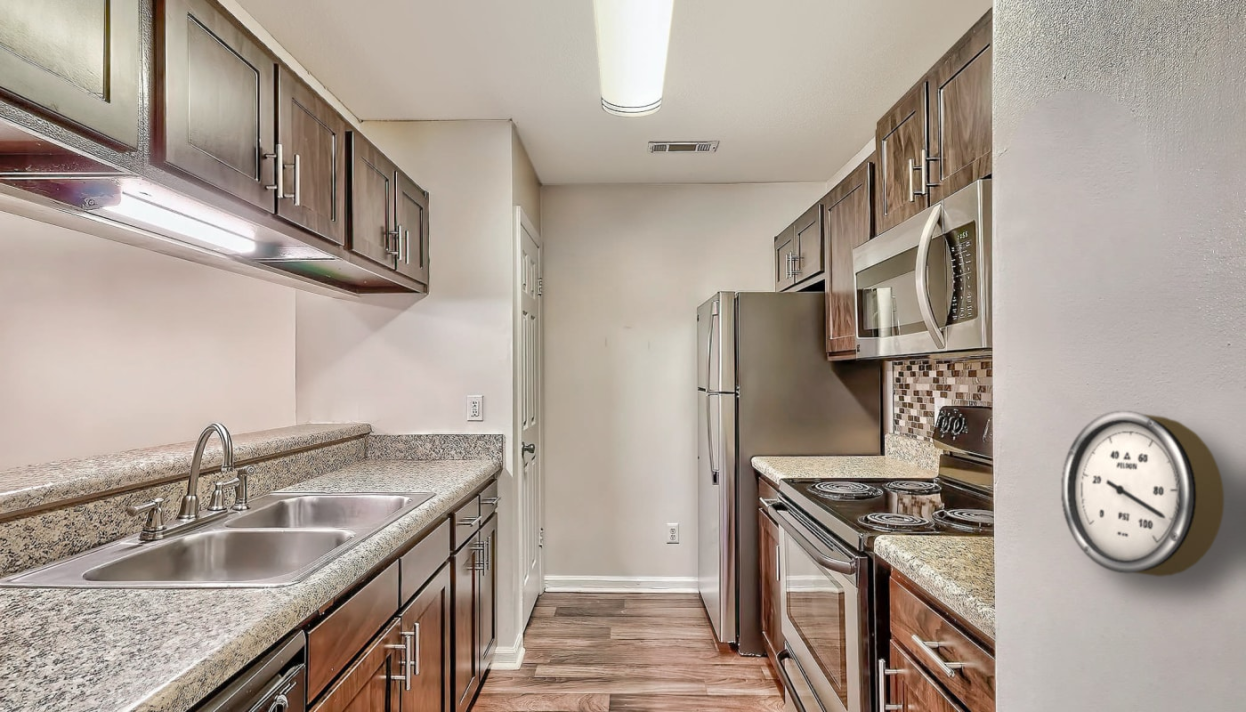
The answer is 90 psi
